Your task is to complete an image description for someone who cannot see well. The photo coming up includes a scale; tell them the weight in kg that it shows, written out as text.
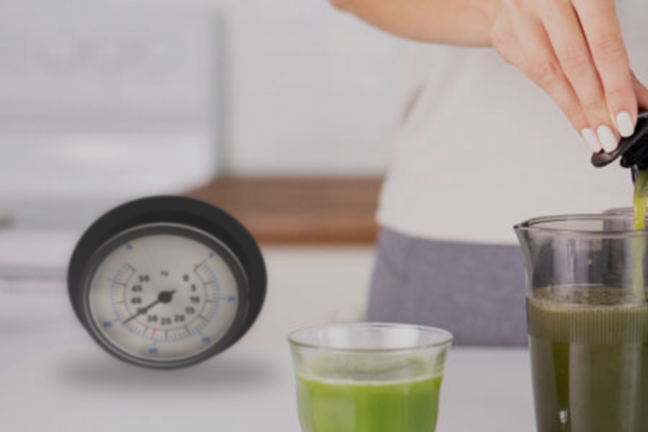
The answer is 35 kg
